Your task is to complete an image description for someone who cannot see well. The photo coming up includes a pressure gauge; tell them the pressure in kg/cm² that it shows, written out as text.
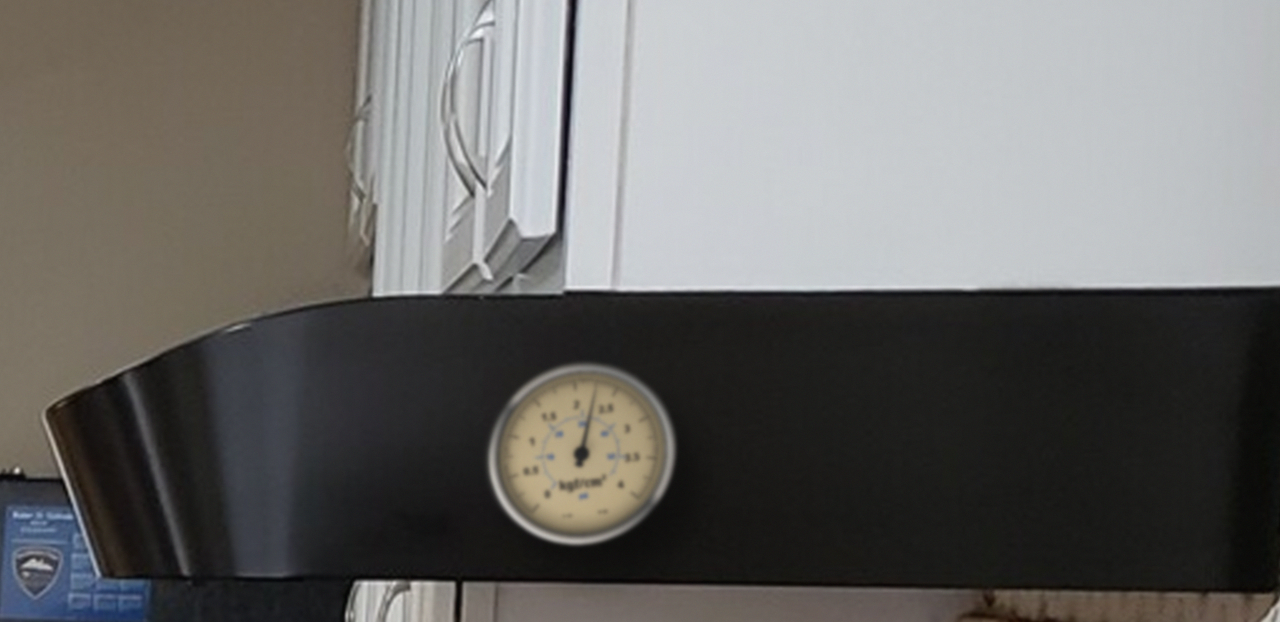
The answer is 2.25 kg/cm²
